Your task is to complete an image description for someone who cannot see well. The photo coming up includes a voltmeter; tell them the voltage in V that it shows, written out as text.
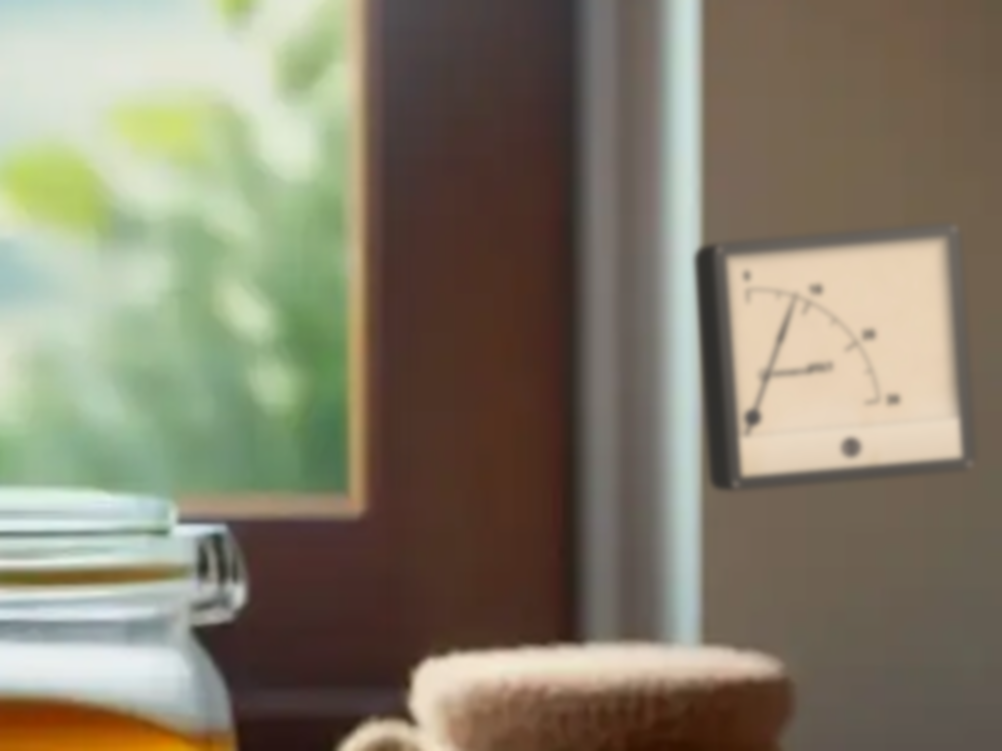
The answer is 7.5 V
